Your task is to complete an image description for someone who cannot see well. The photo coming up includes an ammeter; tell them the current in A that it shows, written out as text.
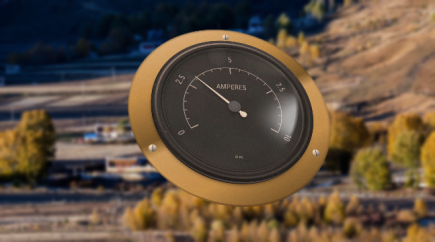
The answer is 3 A
